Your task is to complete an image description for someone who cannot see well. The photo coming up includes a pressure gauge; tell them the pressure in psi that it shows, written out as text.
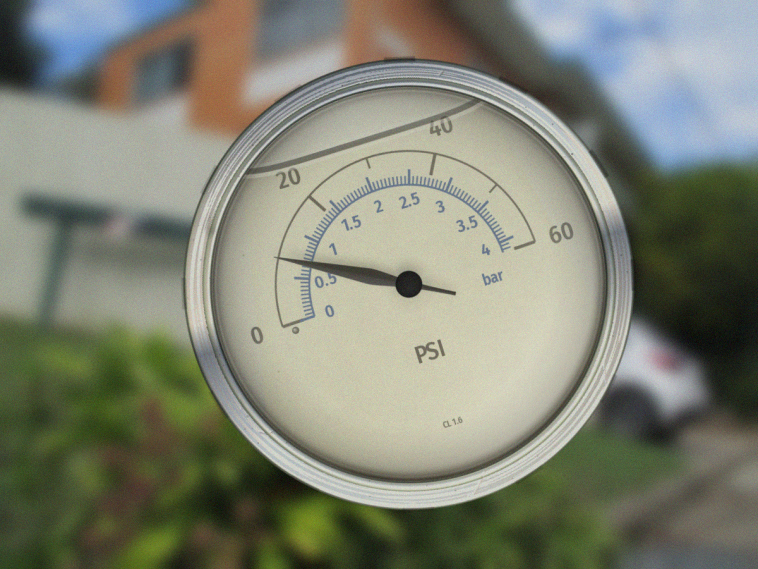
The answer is 10 psi
